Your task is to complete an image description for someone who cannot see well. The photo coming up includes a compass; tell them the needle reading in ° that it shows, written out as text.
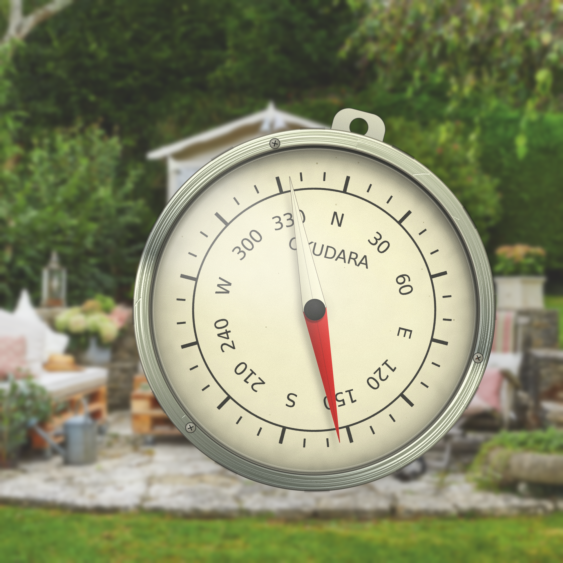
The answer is 155 °
